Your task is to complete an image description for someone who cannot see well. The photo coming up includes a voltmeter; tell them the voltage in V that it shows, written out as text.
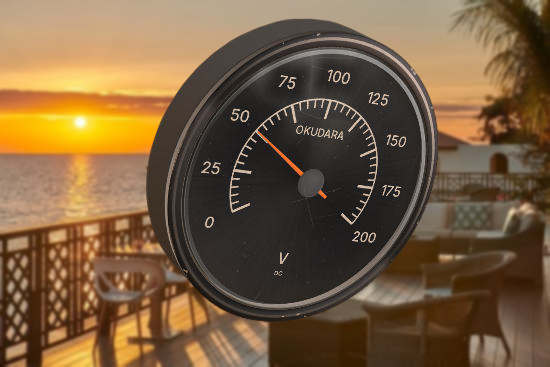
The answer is 50 V
